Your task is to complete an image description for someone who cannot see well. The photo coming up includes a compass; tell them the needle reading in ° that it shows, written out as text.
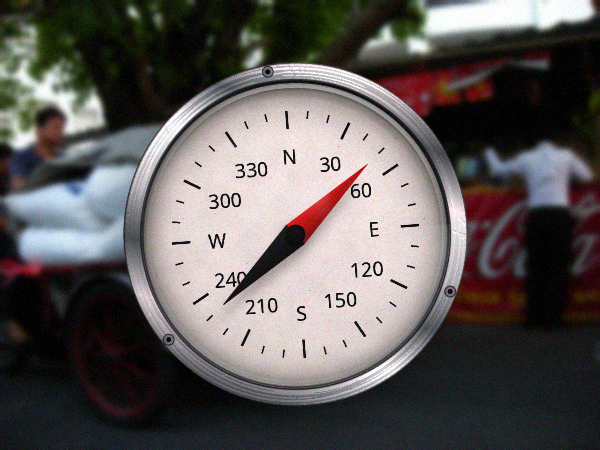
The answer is 50 °
